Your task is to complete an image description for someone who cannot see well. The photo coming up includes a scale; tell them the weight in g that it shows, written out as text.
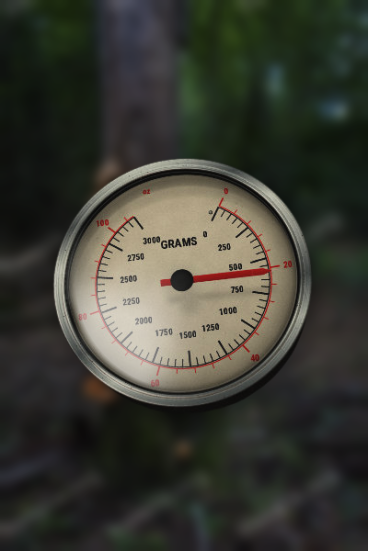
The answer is 600 g
